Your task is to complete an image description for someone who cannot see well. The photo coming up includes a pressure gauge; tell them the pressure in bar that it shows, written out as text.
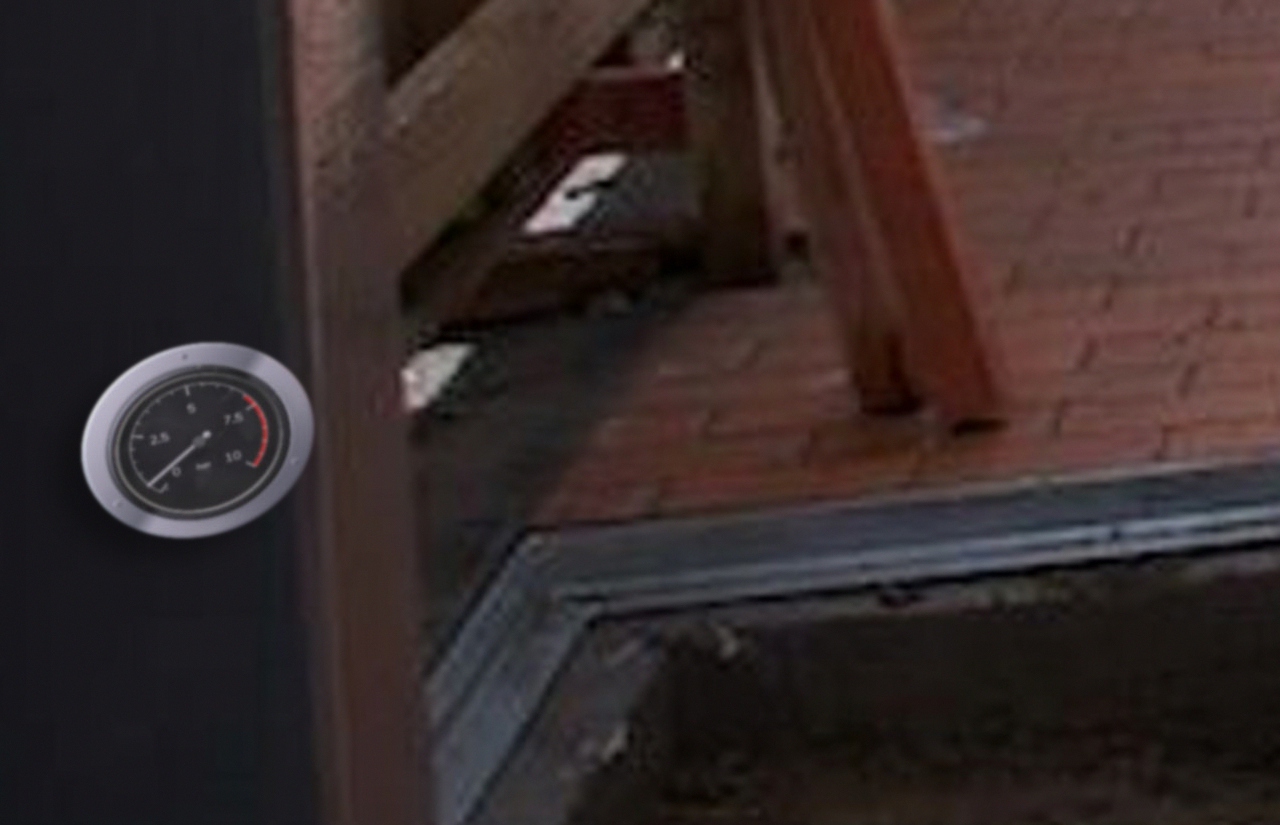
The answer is 0.5 bar
